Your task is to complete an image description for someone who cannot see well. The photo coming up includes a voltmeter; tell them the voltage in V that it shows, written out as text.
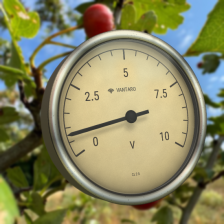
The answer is 0.75 V
